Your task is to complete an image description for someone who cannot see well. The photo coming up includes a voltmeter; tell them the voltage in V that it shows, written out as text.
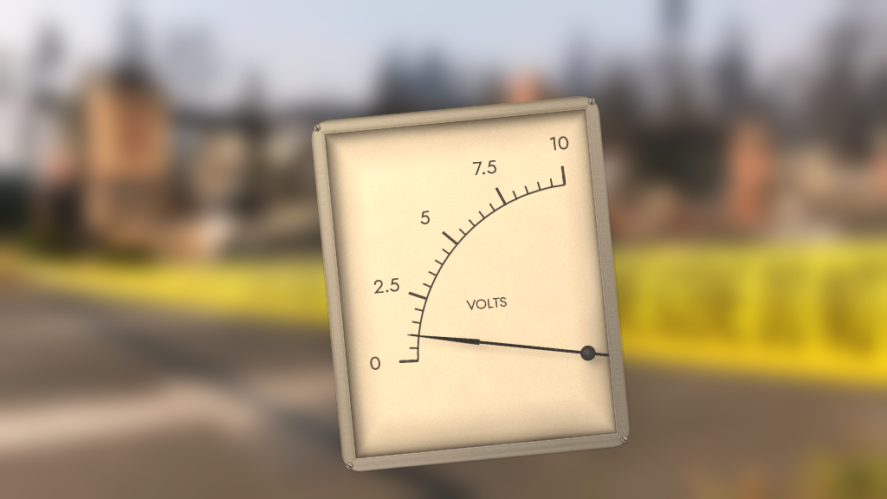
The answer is 1 V
